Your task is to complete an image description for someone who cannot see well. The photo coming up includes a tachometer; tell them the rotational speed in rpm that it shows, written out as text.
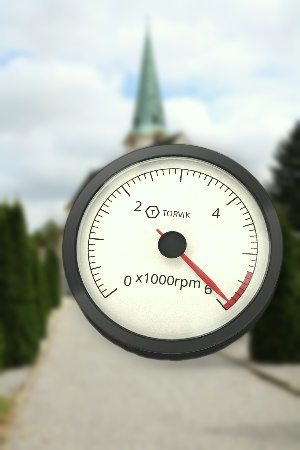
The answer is 5900 rpm
